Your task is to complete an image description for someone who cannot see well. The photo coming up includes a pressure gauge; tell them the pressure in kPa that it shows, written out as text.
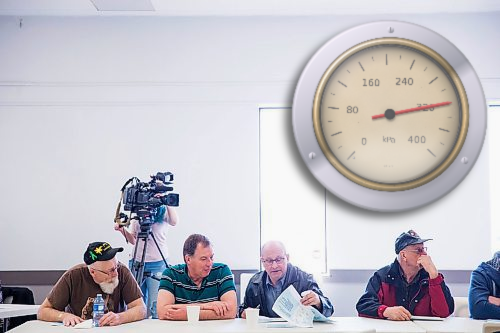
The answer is 320 kPa
